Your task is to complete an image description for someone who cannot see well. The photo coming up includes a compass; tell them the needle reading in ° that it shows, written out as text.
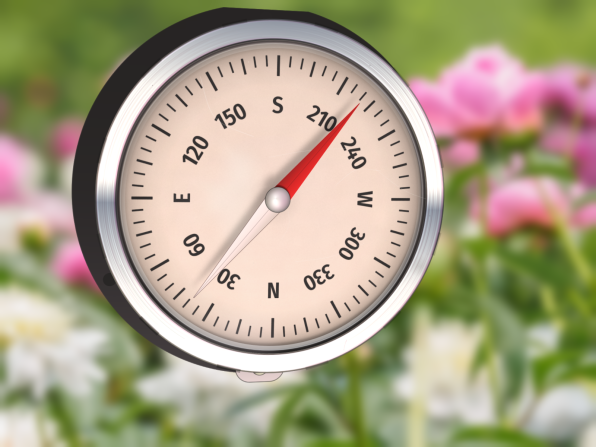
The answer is 220 °
